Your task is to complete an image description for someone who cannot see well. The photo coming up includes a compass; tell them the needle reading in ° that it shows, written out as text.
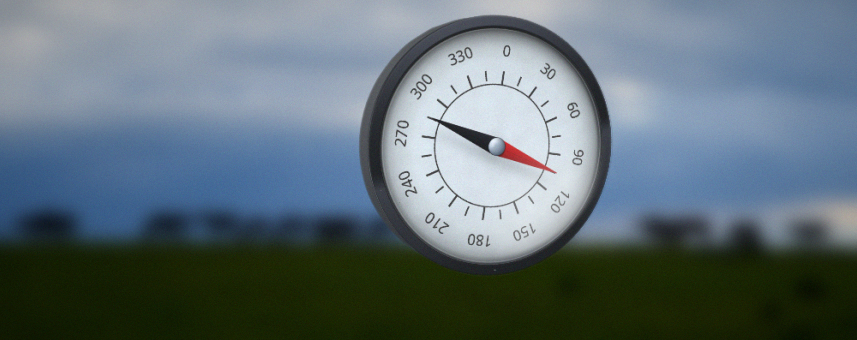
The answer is 105 °
